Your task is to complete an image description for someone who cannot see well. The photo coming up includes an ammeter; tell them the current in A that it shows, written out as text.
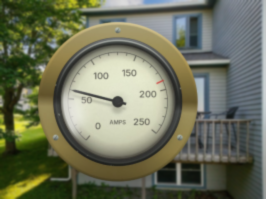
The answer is 60 A
